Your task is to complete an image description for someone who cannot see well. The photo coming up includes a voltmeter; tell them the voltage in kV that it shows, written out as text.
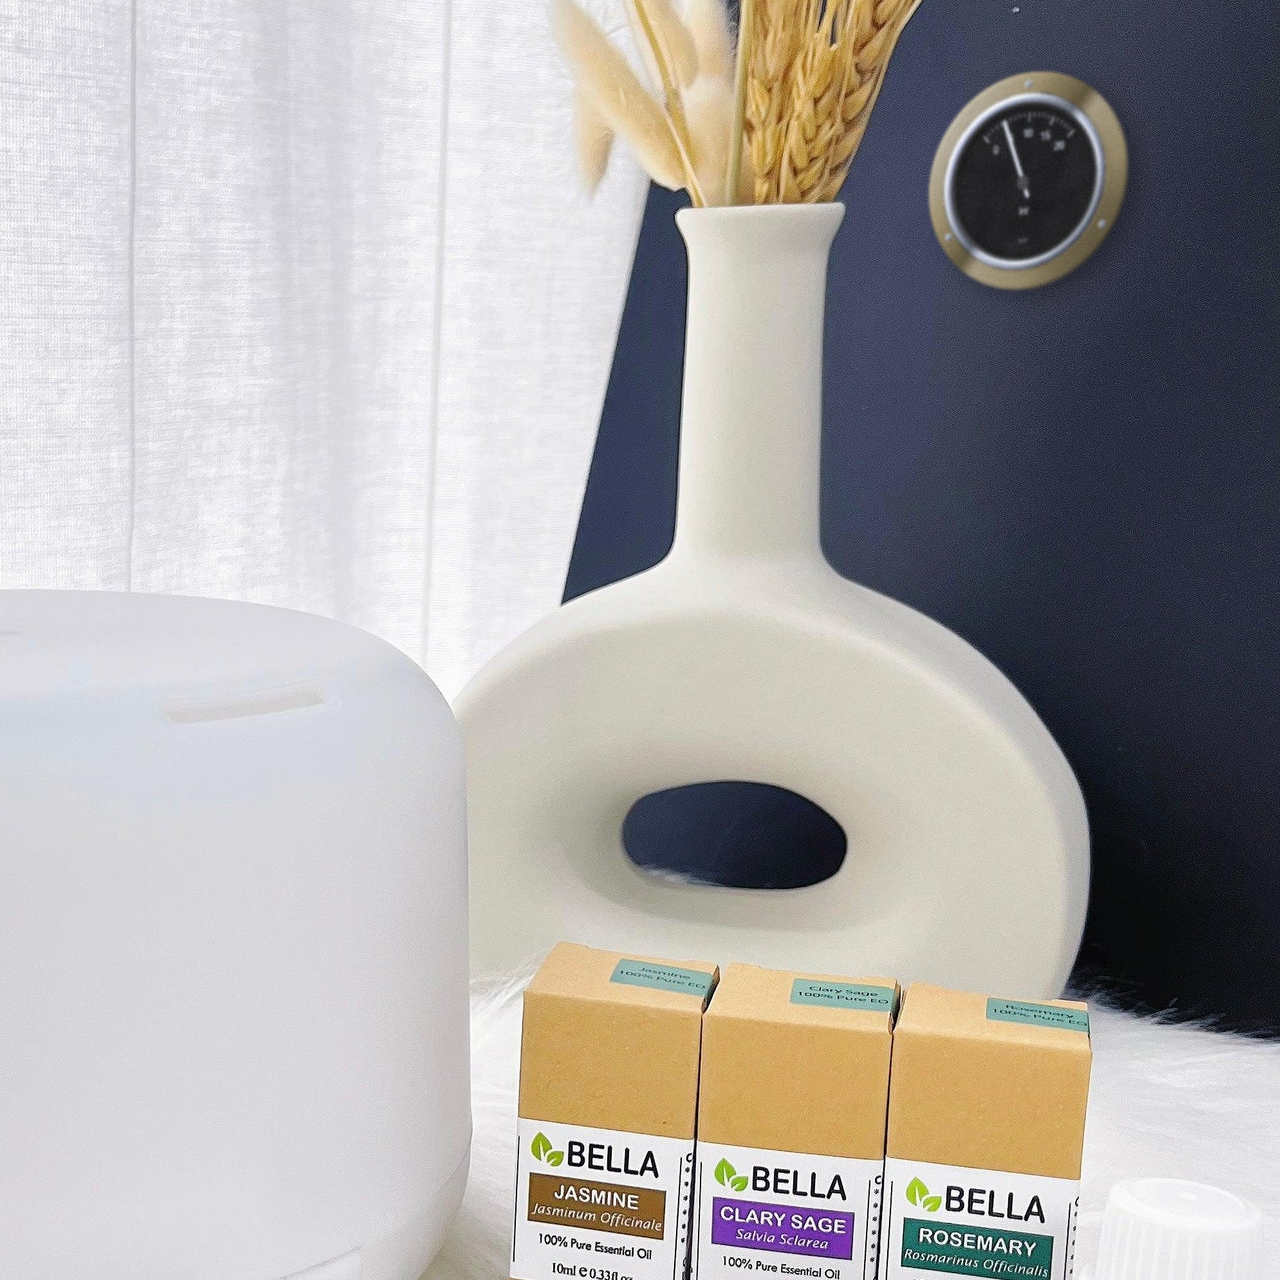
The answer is 5 kV
